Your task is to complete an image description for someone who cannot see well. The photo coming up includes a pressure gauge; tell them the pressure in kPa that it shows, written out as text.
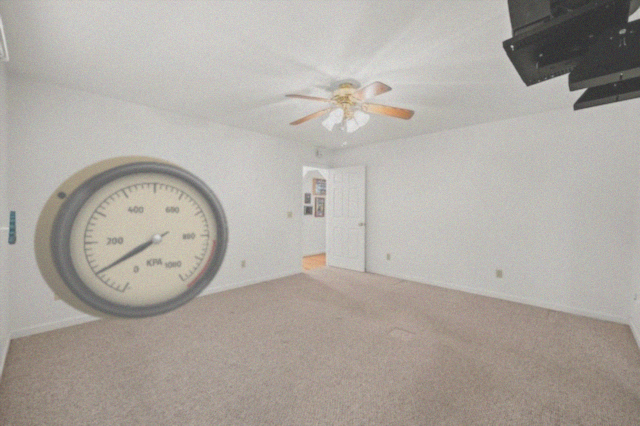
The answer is 100 kPa
